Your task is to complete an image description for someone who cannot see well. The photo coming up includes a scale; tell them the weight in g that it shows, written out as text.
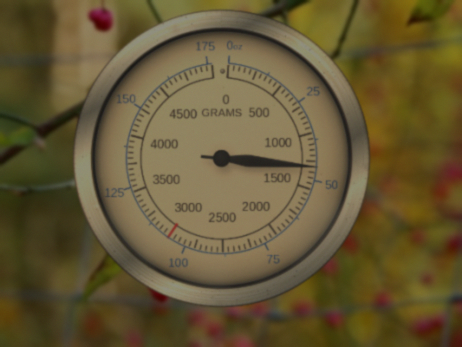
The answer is 1300 g
